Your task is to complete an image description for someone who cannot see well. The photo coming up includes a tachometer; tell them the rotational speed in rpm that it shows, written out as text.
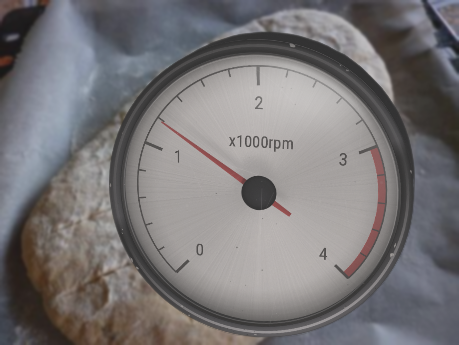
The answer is 1200 rpm
